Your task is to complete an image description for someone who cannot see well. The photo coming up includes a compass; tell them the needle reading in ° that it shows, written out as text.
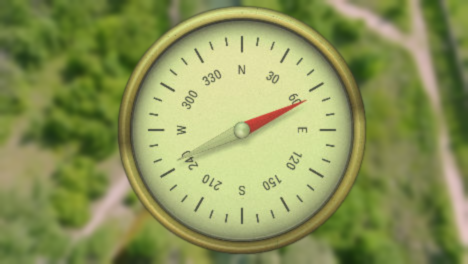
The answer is 65 °
